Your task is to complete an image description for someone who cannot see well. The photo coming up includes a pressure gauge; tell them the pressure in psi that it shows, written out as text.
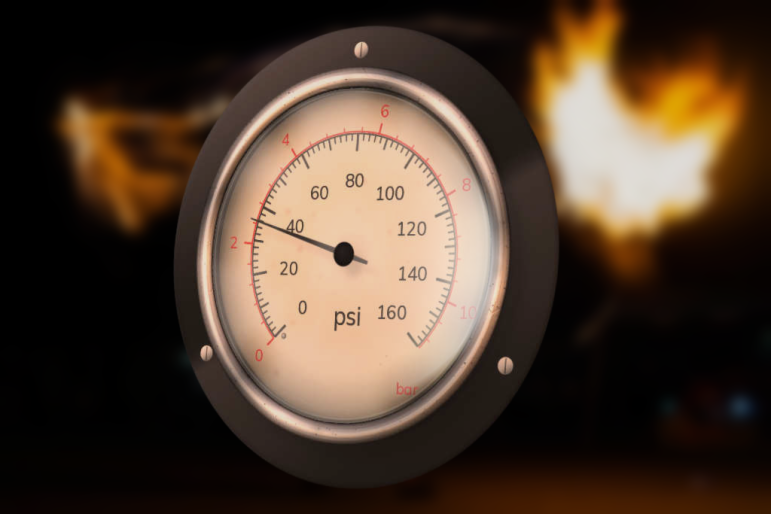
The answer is 36 psi
